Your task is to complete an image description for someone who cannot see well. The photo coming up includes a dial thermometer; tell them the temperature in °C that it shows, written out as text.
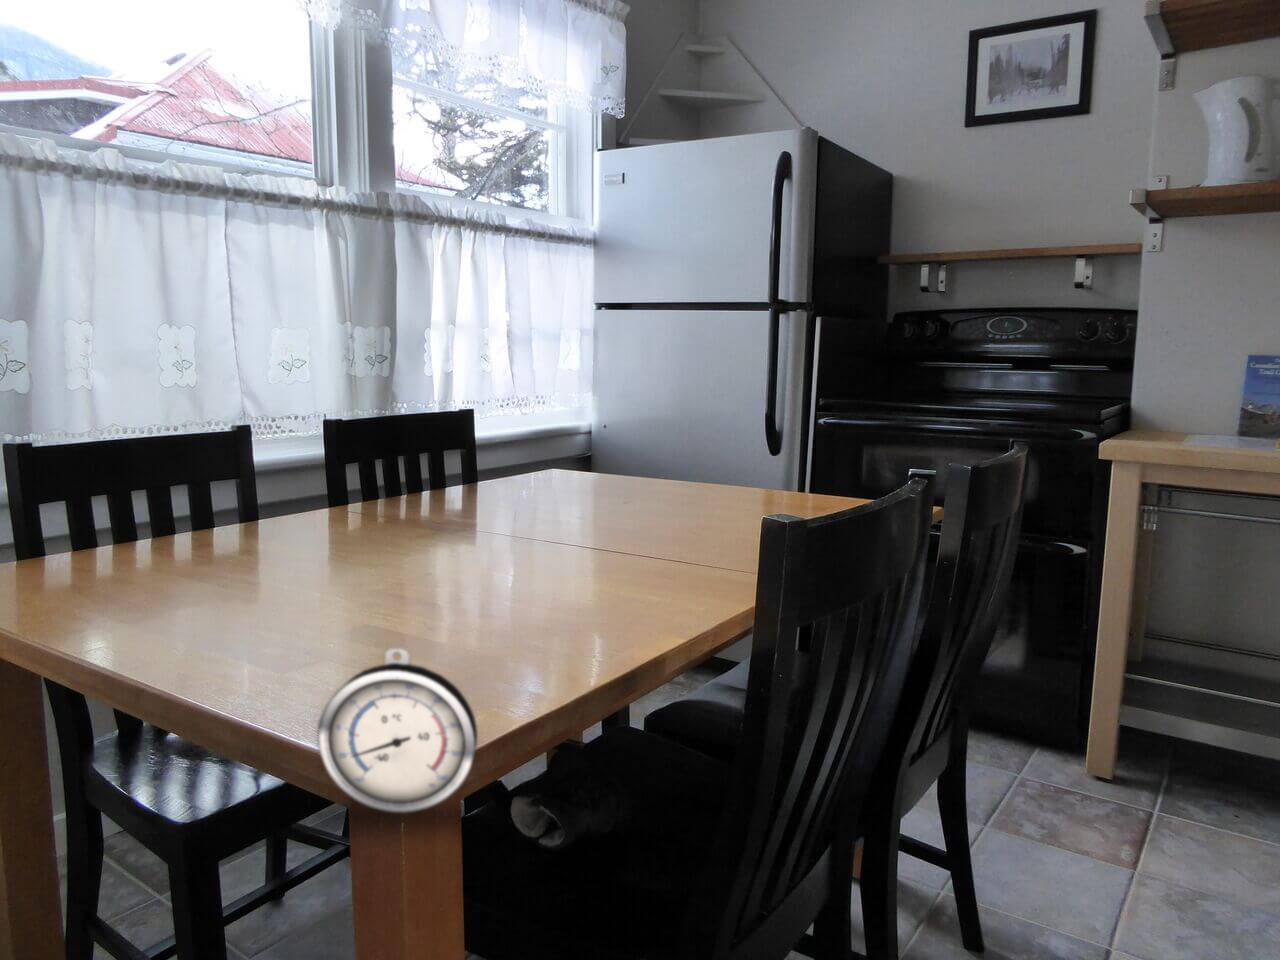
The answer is -30 °C
